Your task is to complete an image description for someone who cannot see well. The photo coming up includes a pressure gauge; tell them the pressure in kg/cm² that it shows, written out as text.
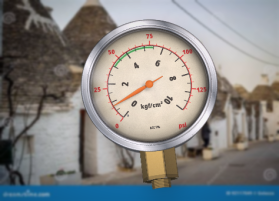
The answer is 0.75 kg/cm²
